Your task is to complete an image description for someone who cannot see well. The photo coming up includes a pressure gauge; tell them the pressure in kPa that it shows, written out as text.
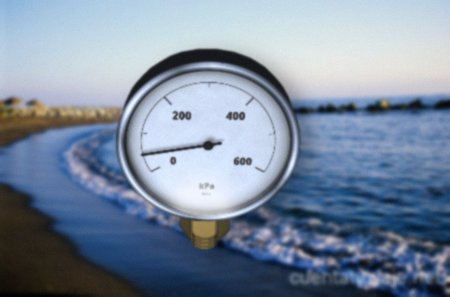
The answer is 50 kPa
